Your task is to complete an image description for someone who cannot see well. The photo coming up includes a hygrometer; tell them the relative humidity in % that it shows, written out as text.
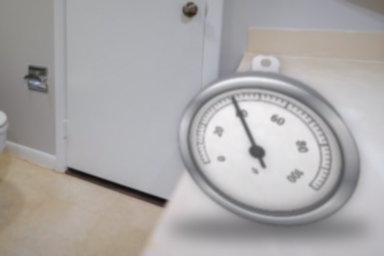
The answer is 40 %
